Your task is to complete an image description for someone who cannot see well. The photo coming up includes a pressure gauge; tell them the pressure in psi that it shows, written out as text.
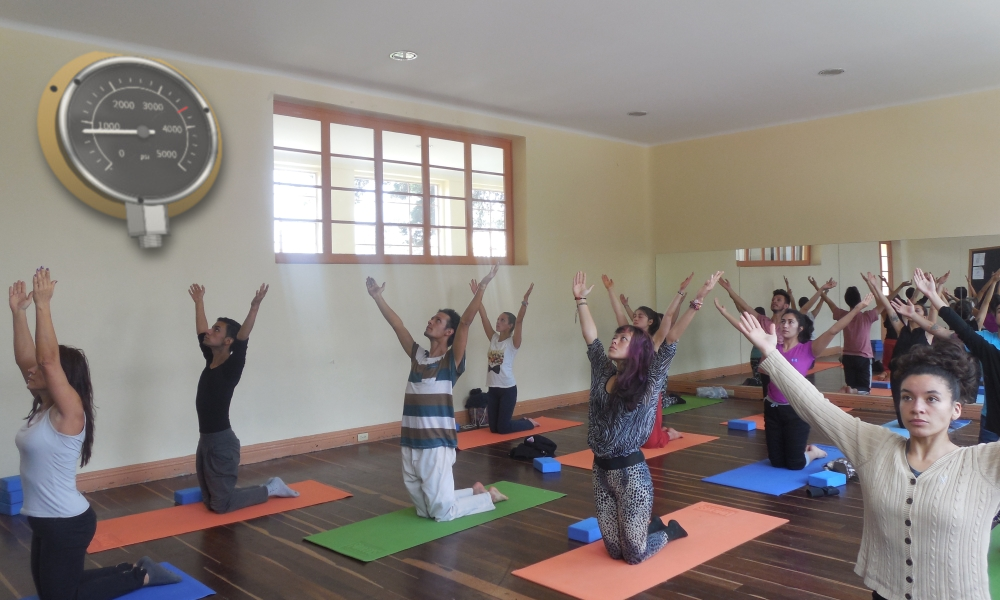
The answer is 800 psi
